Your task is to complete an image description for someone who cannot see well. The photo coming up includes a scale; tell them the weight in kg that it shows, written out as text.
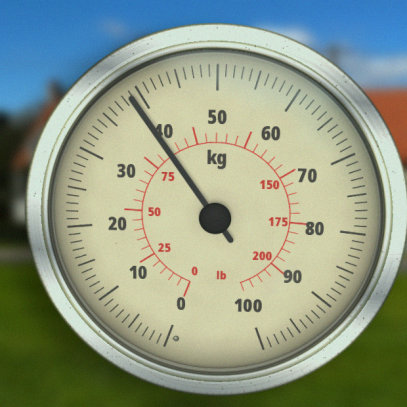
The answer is 39 kg
